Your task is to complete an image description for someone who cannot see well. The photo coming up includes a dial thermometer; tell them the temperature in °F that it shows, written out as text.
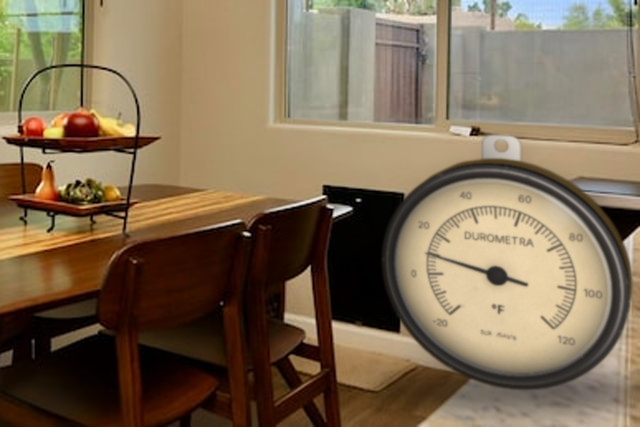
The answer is 10 °F
